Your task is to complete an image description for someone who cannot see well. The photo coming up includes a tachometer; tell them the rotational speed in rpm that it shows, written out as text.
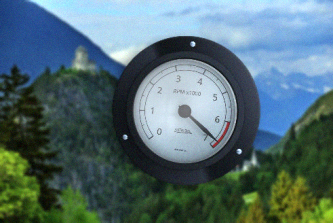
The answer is 6750 rpm
